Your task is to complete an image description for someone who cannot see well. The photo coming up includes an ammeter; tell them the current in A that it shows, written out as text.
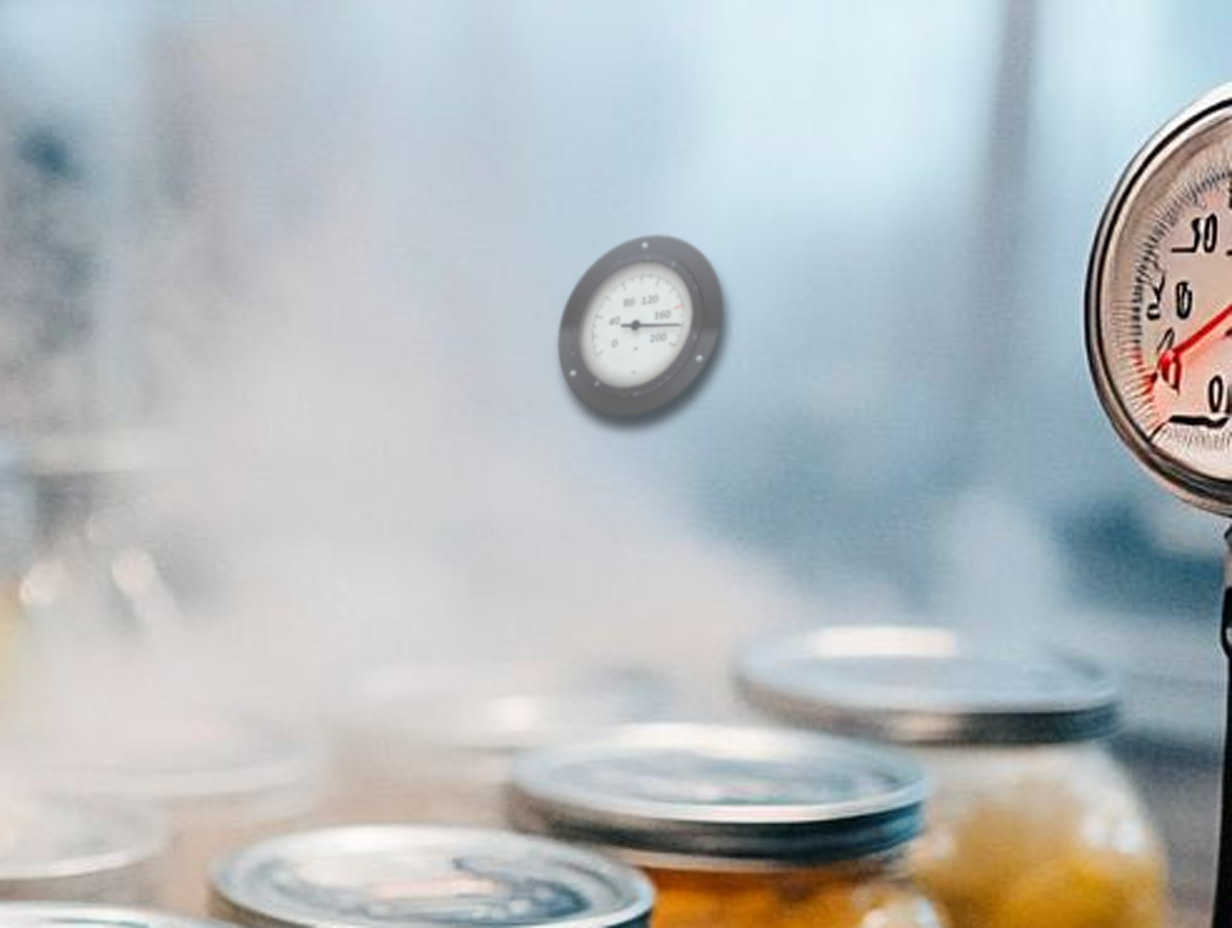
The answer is 180 A
